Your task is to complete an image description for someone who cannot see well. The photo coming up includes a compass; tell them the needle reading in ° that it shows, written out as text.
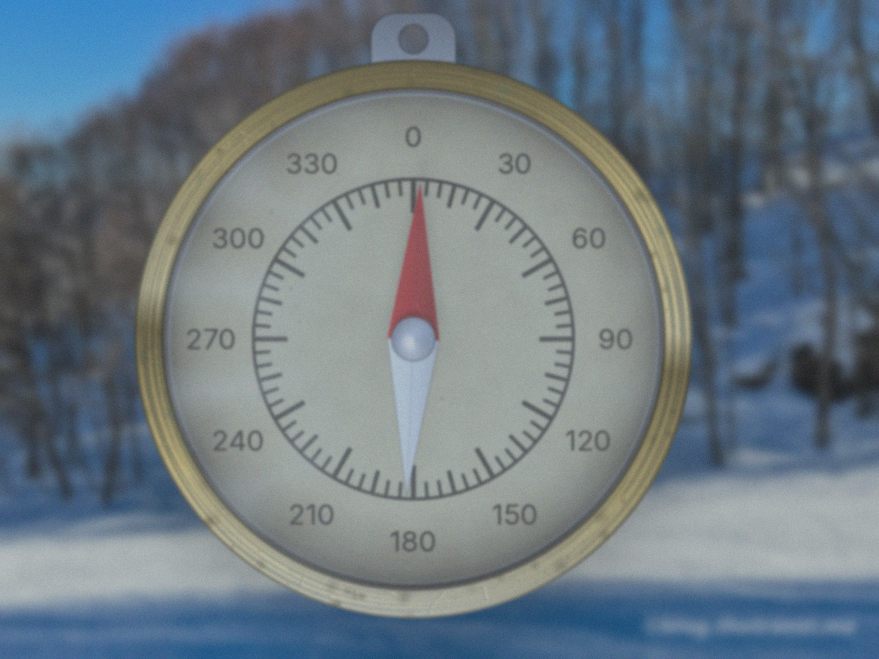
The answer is 2.5 °
